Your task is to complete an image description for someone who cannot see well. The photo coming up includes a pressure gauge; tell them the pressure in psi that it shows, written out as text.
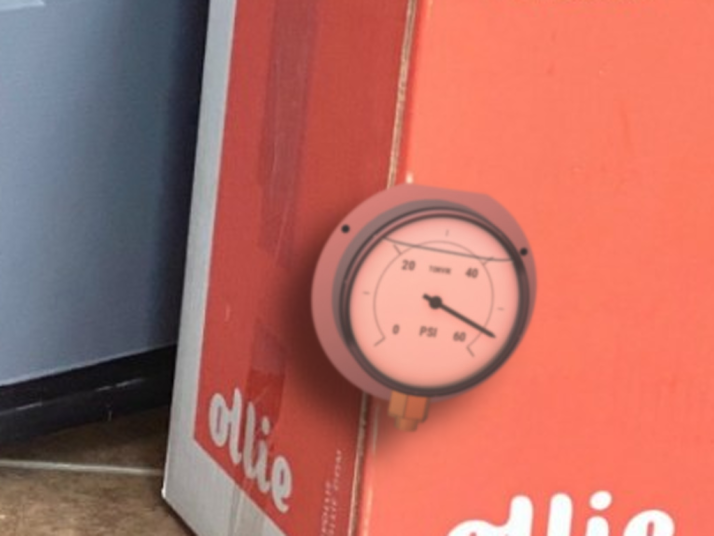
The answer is 55 psi
